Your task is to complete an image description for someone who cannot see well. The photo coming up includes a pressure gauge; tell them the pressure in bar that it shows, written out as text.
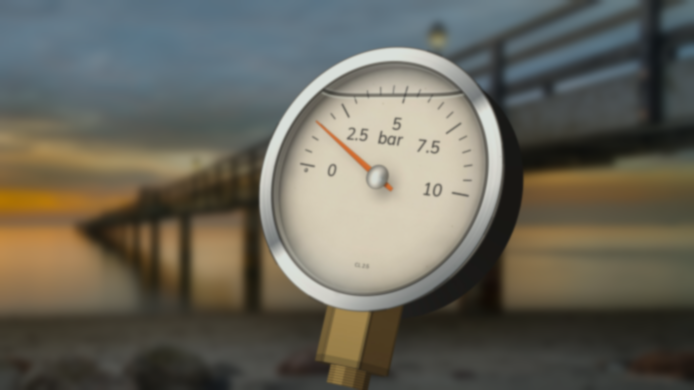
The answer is 1.5 bar
